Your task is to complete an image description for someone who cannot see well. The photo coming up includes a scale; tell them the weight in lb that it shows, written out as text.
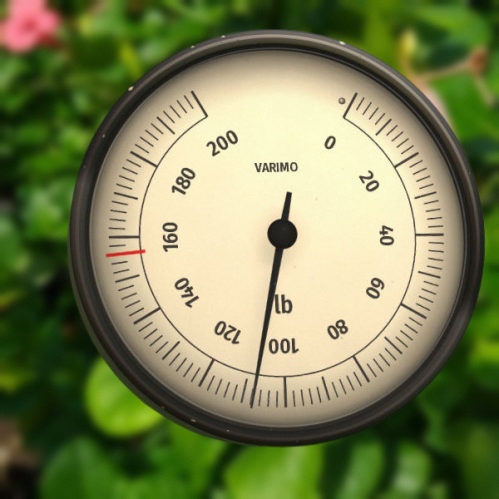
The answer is 108 lb
